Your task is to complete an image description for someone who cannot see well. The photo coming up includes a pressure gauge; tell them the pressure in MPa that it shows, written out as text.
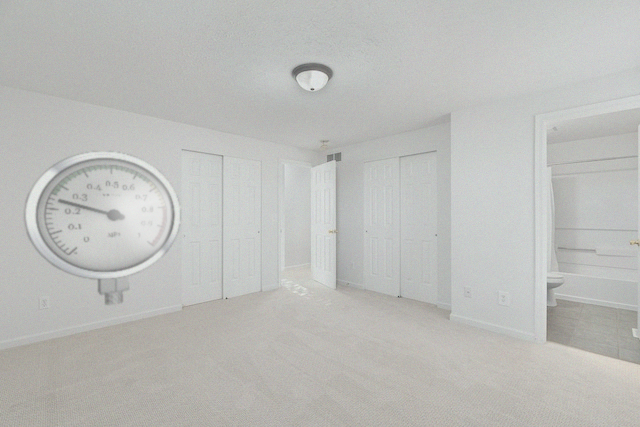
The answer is 0.24 MPa
